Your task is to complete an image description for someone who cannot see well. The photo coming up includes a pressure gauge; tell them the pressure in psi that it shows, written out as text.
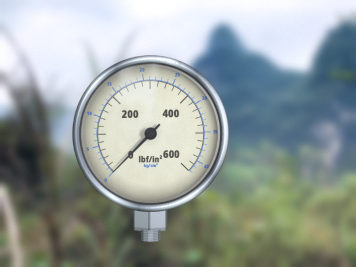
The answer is 0 psi
